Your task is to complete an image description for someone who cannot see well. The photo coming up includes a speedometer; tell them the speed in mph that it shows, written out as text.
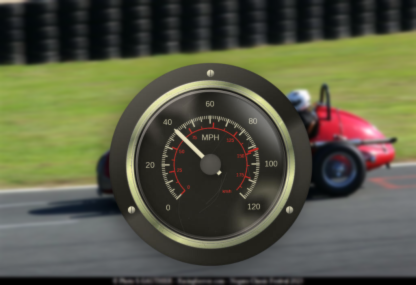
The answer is 40 mph
